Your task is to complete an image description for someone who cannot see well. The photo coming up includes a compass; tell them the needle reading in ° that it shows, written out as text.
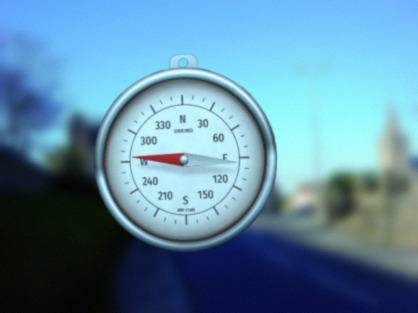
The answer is 275 °
